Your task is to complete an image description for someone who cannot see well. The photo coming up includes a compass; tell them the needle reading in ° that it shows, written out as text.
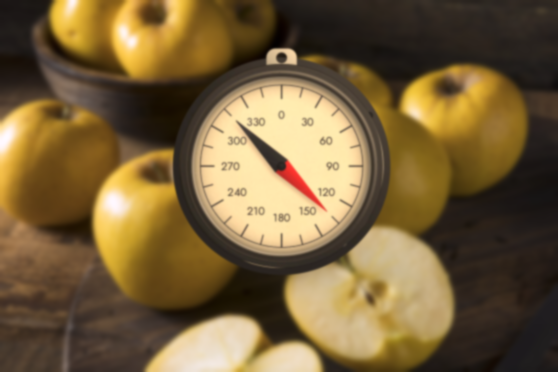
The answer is 135 °
